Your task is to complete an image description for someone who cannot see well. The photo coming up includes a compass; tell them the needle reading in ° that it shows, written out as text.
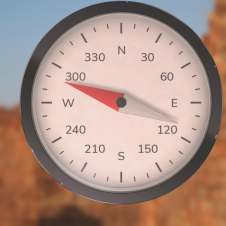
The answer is 290 °
